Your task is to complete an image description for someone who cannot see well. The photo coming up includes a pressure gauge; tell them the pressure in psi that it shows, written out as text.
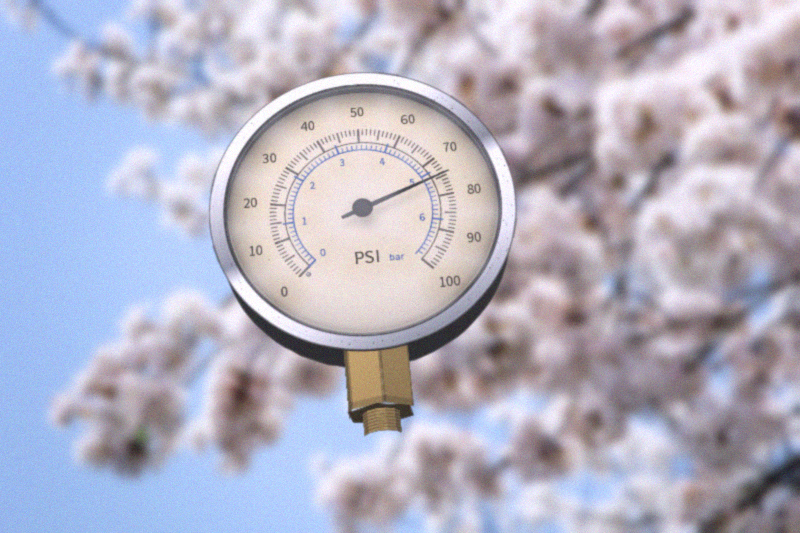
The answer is 75 psi
